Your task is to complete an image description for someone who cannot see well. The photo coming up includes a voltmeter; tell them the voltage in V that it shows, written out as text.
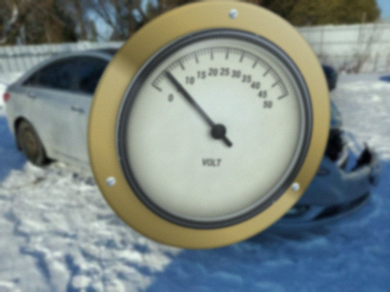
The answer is 5 V
